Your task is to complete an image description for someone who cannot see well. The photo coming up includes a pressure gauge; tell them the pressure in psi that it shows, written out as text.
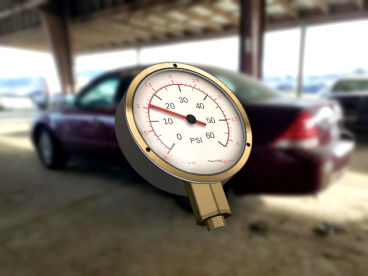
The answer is 15 psi
